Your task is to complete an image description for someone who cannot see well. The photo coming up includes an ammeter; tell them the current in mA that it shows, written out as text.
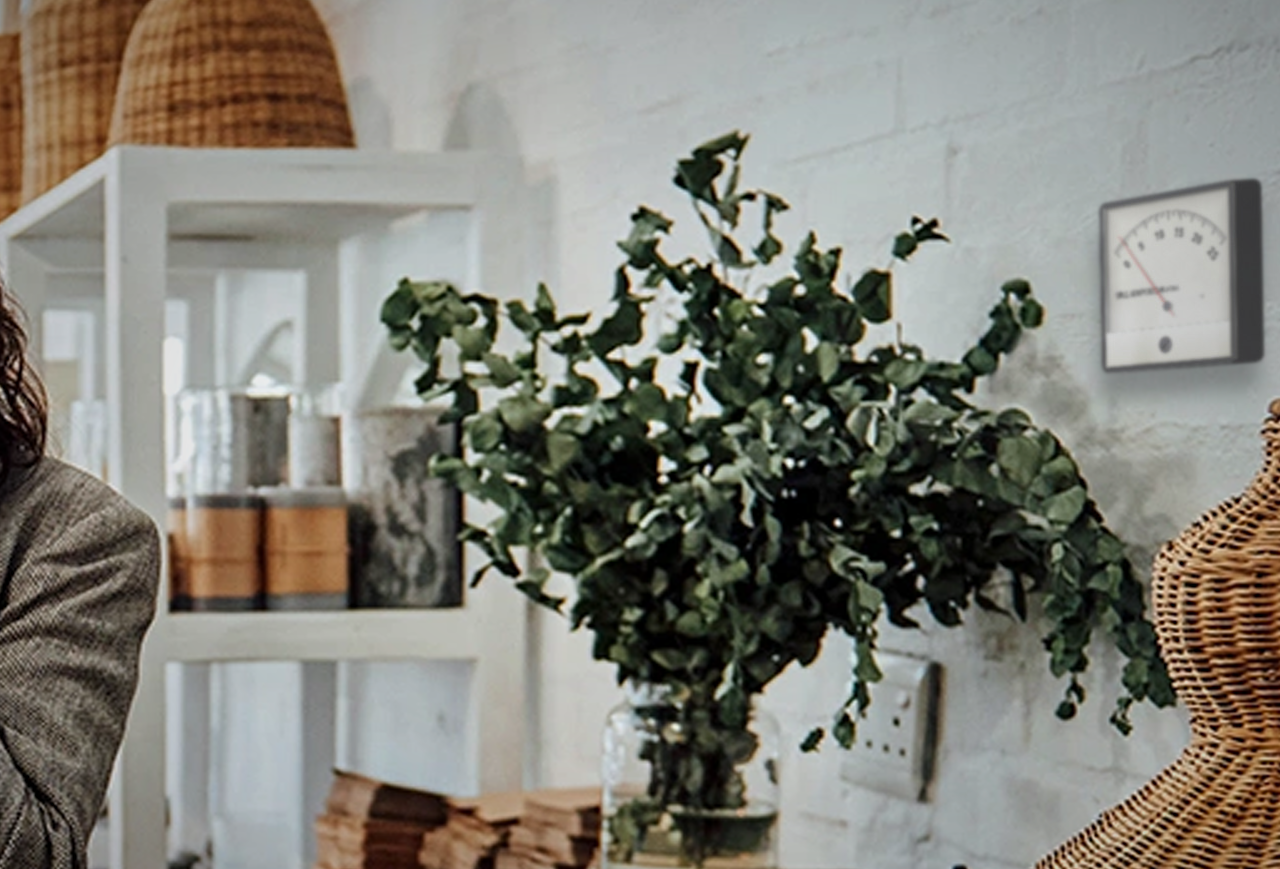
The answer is 2.5 mA
